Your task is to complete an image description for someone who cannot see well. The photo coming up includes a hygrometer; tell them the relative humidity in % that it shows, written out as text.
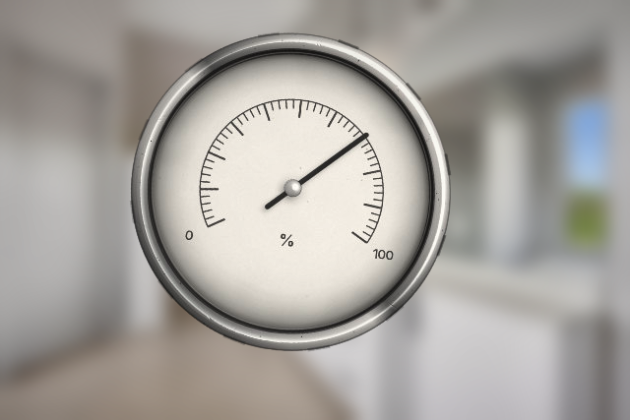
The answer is 70 %
